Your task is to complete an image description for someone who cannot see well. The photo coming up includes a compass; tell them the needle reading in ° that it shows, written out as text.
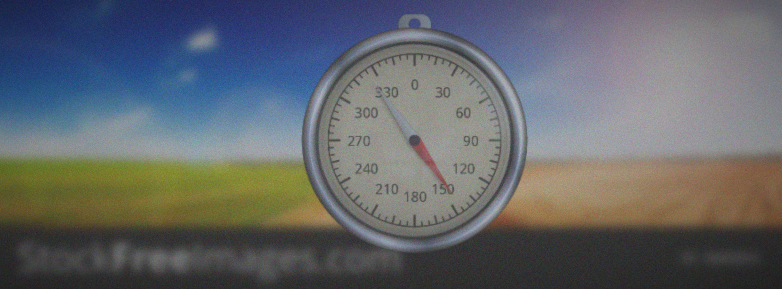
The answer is 145 °
